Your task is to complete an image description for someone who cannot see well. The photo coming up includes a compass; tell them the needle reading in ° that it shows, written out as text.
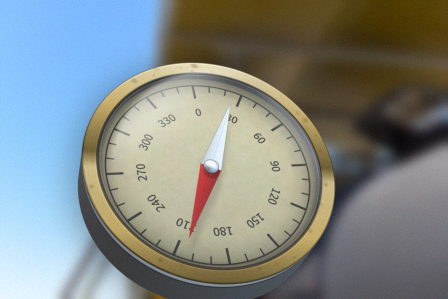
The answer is 205 °
